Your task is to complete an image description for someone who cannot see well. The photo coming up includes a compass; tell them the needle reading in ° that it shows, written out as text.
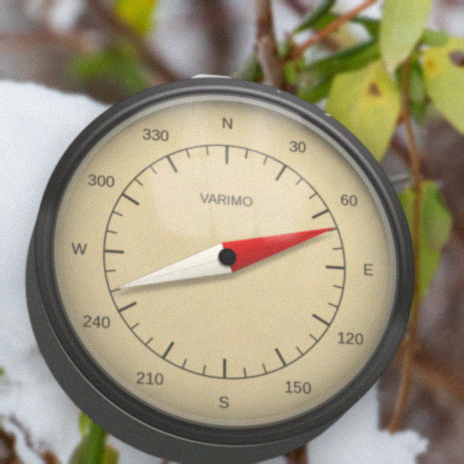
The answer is 70 °
